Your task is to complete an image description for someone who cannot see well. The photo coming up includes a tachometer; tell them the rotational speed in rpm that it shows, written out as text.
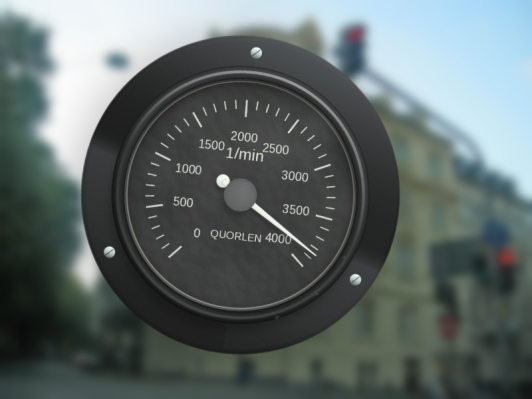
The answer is 3850 rpm
